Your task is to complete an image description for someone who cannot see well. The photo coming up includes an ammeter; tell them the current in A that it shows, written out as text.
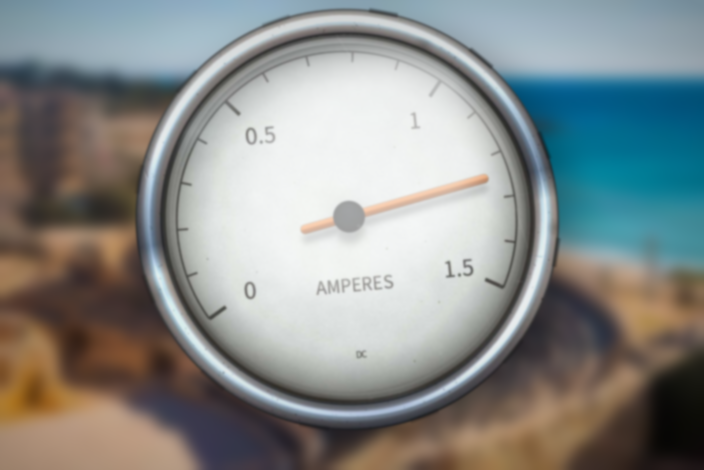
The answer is 1.25 A
